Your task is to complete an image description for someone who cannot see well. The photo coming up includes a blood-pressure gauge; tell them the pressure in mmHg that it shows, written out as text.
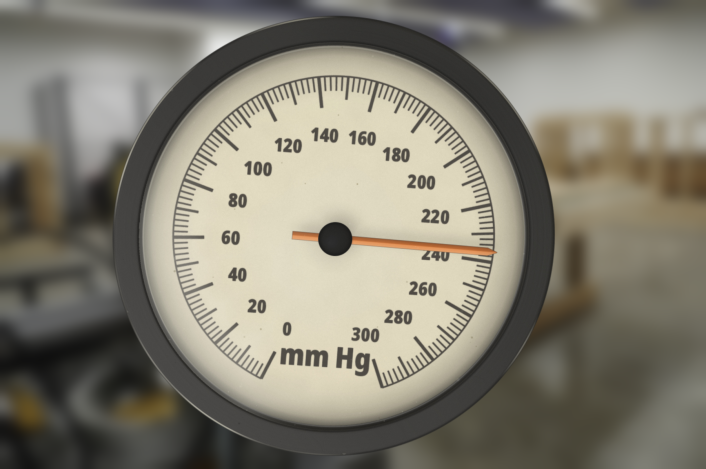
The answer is 236 mmHg
